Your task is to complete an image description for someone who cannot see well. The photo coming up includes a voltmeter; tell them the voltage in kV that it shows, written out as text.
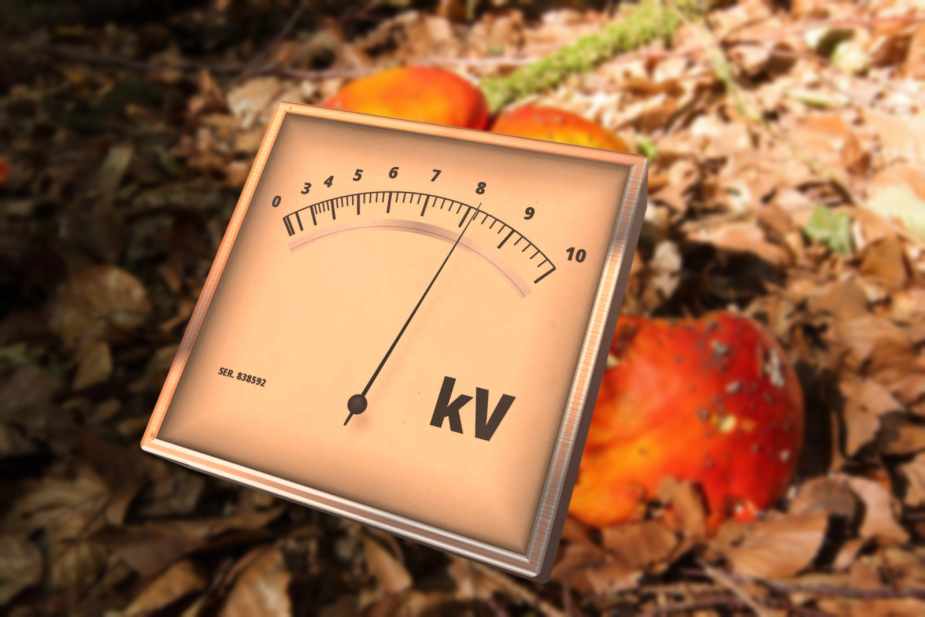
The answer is 8.2 kV
